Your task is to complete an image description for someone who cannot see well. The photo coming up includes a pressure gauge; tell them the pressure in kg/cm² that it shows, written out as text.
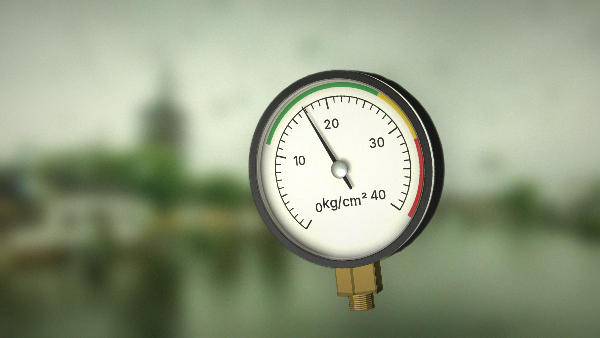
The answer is 17 kg/cm²
